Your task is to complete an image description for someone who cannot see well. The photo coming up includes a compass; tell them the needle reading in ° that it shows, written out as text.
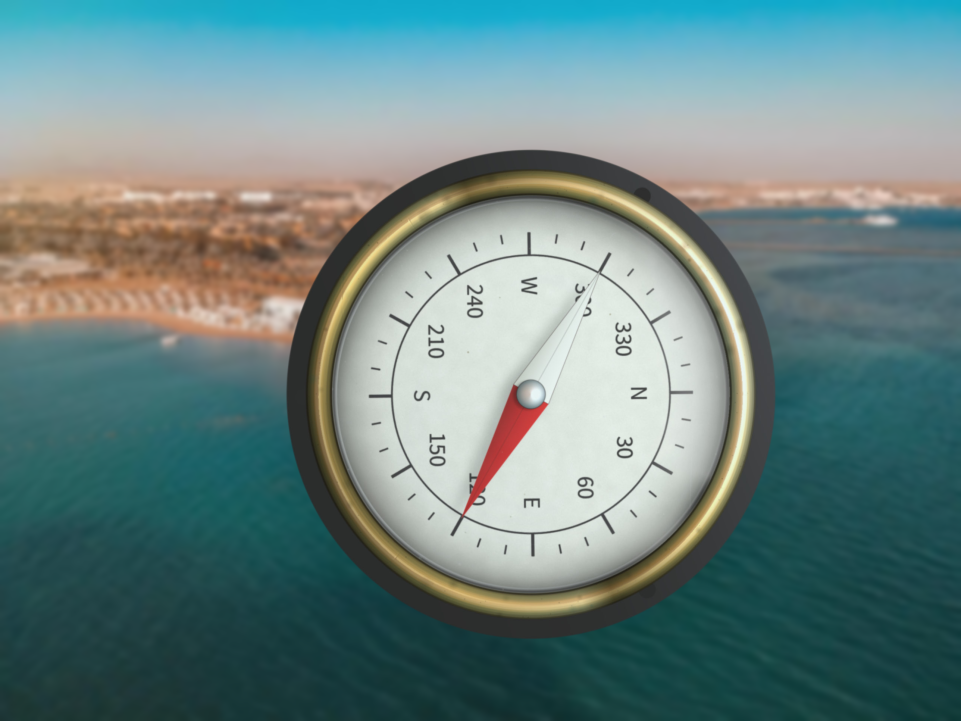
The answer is 120 °
